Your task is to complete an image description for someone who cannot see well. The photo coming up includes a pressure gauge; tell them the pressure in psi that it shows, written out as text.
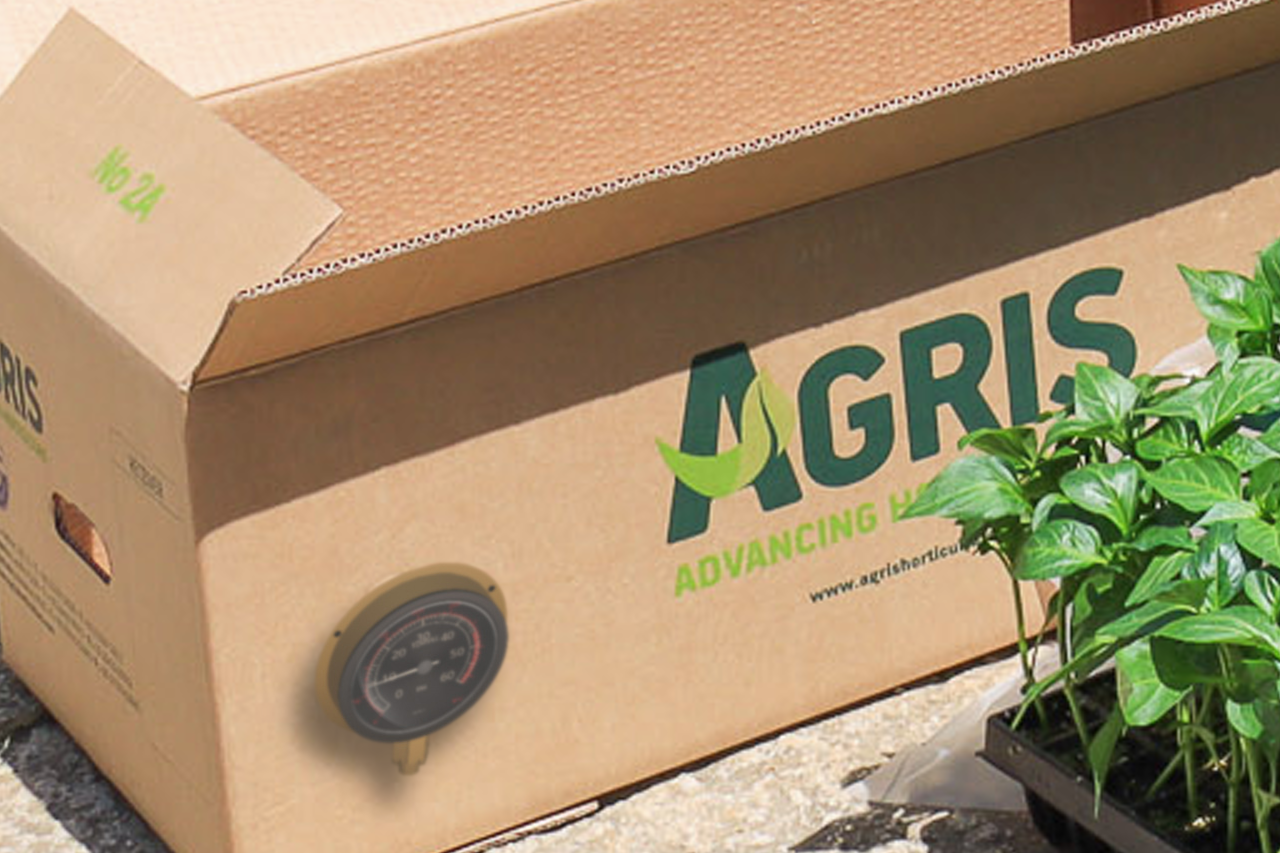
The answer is 10 psi
